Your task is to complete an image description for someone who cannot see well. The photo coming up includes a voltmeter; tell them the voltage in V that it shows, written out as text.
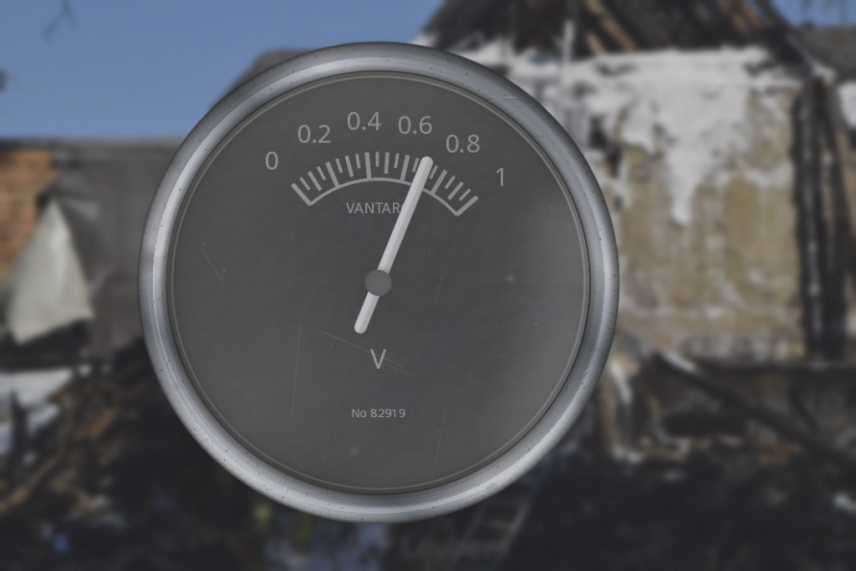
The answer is 0.7 V
